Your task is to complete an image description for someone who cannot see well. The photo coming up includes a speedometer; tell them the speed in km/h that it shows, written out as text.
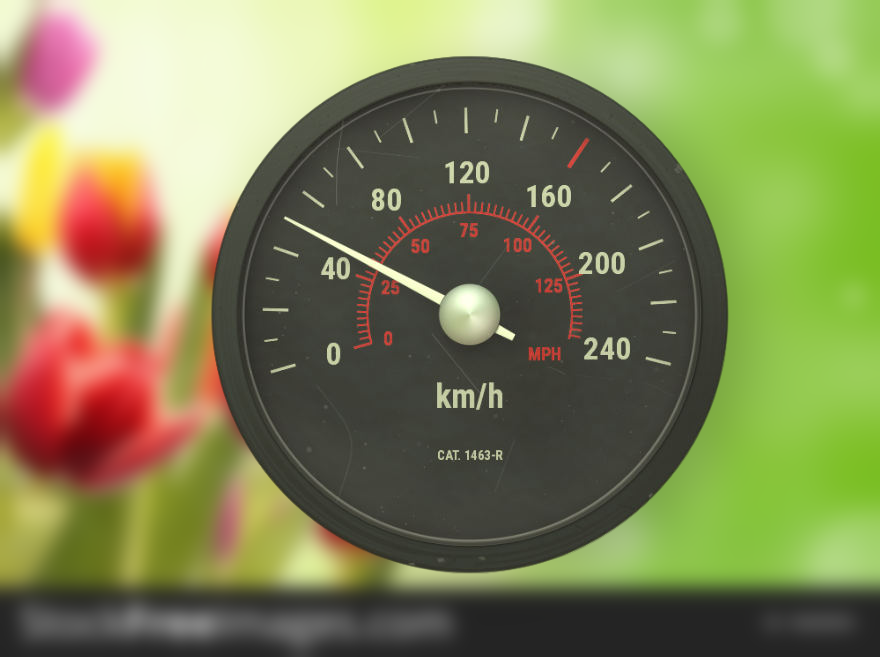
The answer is 50 km/h
